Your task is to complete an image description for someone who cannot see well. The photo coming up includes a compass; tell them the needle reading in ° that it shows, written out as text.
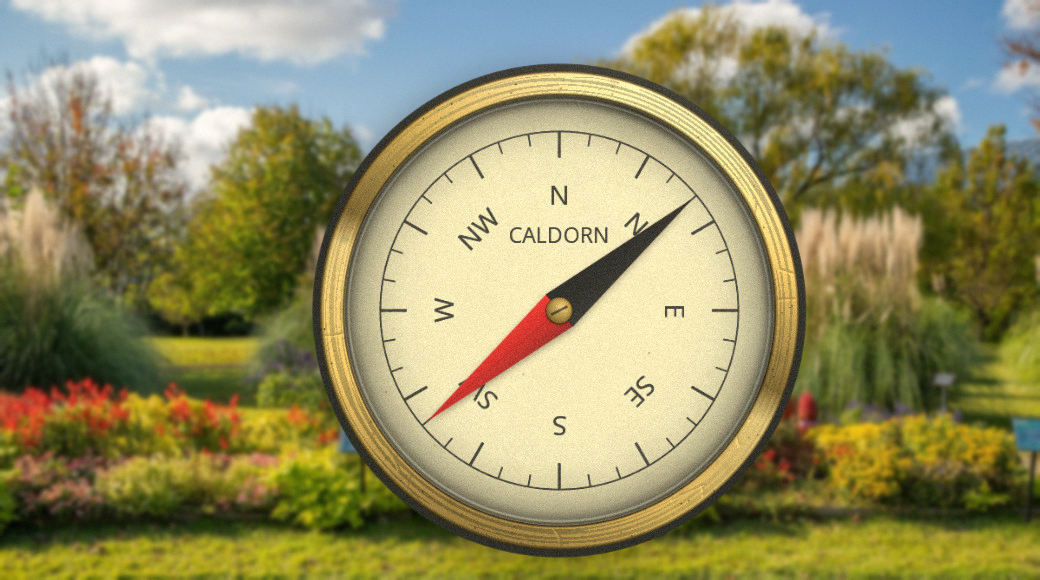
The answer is 230 °
